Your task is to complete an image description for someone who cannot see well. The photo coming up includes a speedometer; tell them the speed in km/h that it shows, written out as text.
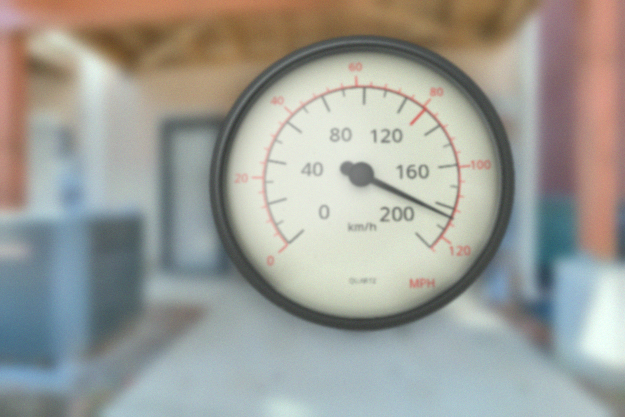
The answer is 185 km/h
